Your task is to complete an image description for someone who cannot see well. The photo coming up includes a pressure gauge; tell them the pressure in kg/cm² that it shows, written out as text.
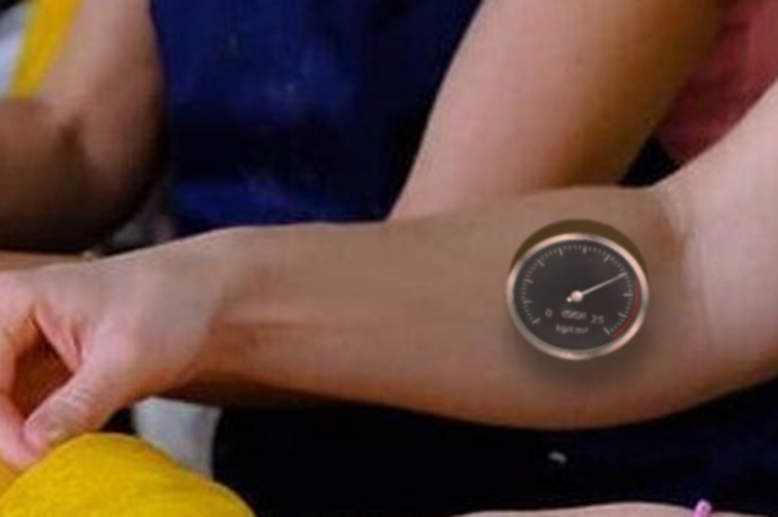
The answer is 17.5 kg/cm²
